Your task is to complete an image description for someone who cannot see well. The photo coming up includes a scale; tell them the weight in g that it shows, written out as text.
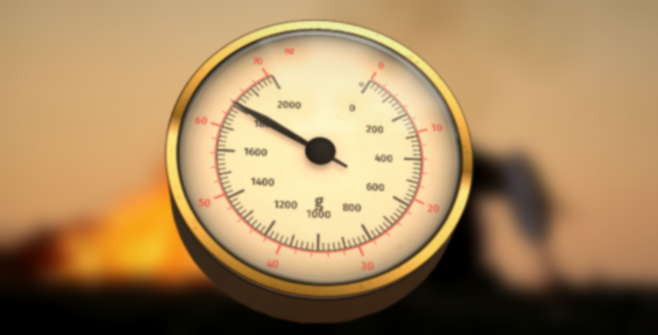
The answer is 1800 g
